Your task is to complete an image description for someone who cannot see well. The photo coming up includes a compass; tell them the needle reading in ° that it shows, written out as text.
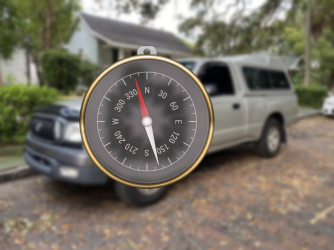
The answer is 345 °
